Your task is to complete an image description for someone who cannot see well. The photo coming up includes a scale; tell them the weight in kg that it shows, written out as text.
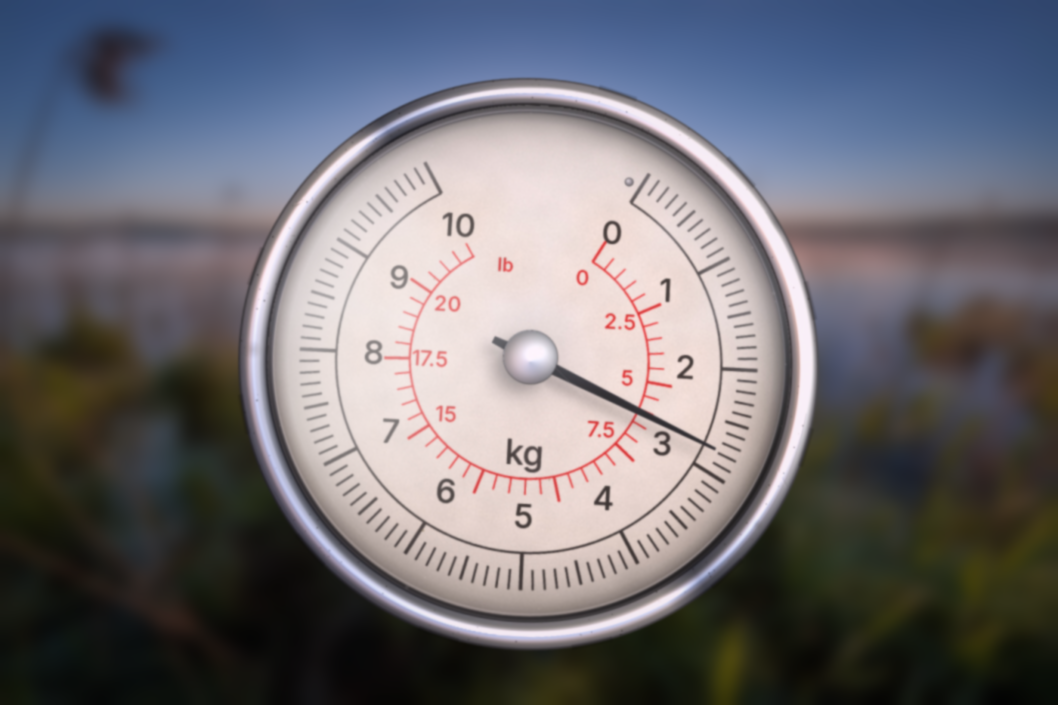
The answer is 2.8 kg
